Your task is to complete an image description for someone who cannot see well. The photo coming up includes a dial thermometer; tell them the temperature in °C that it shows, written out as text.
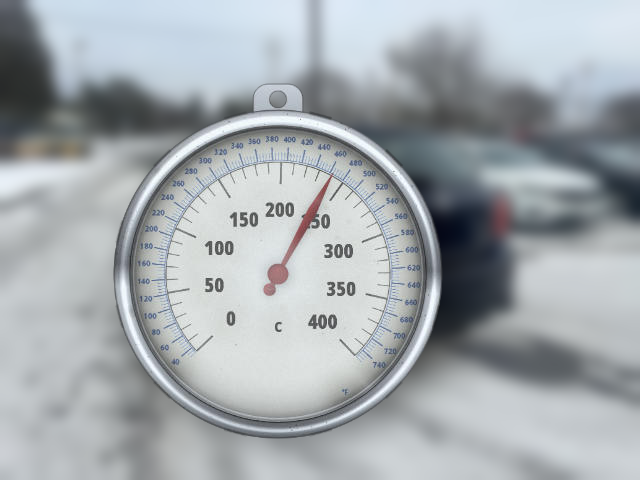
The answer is 240 °C
